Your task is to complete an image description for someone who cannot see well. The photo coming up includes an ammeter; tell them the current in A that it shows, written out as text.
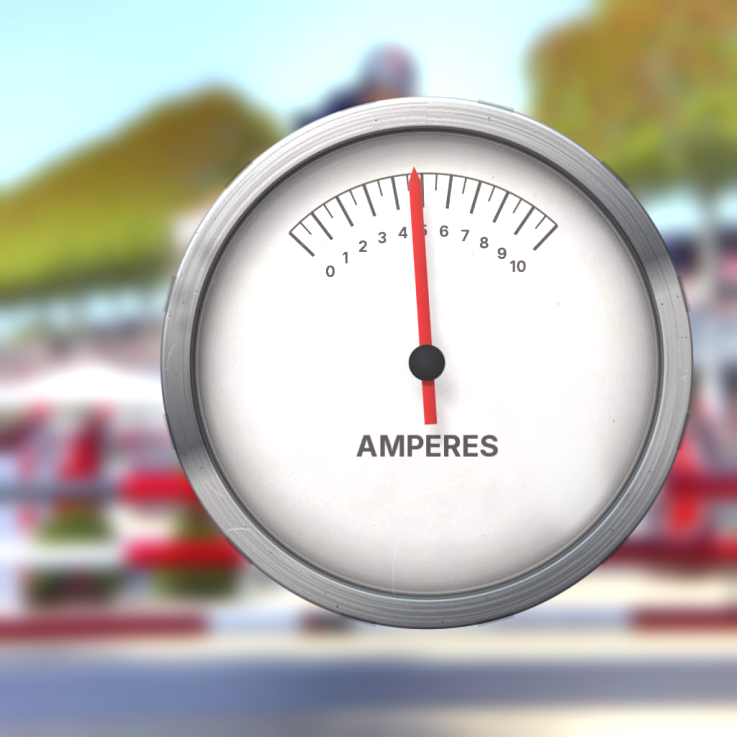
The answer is 4.75 A
